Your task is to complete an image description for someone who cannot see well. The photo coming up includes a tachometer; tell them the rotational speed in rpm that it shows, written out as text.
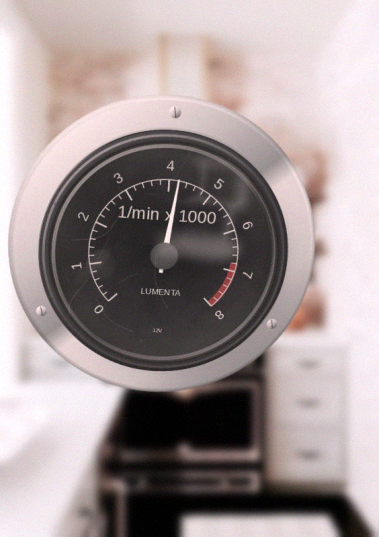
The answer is 4200 rpm
